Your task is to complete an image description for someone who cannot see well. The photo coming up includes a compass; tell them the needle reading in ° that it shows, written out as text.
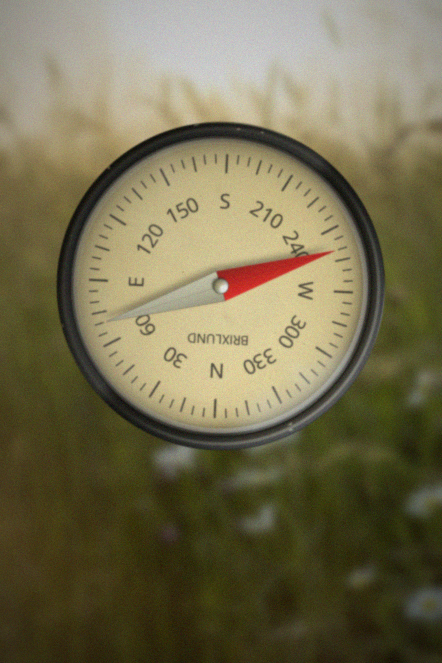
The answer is 250 °
